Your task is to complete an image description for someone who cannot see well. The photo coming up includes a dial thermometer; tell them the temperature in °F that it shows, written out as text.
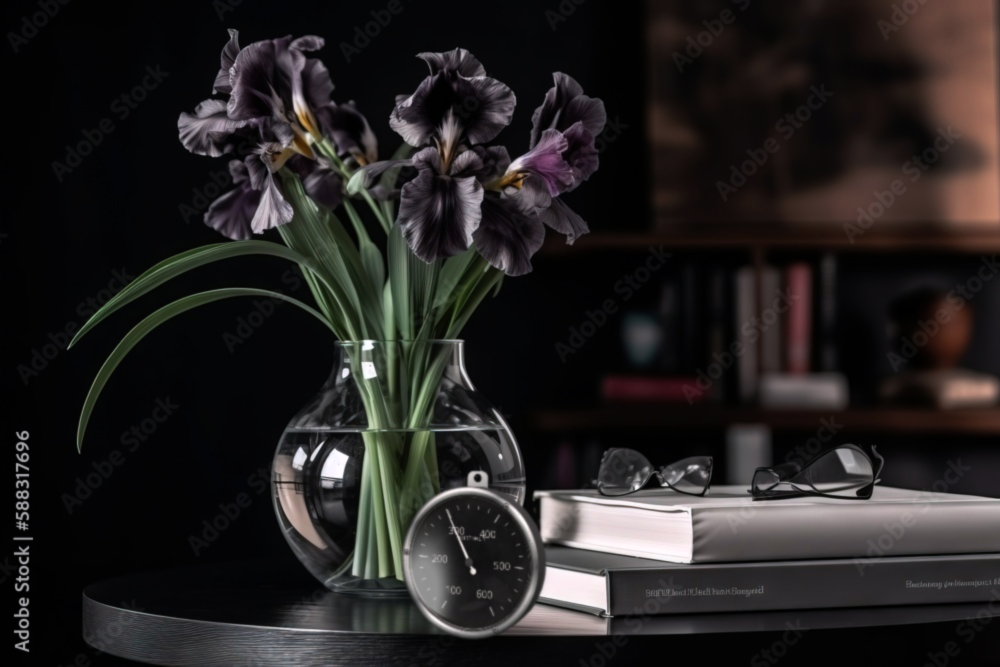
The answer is 300 °F
